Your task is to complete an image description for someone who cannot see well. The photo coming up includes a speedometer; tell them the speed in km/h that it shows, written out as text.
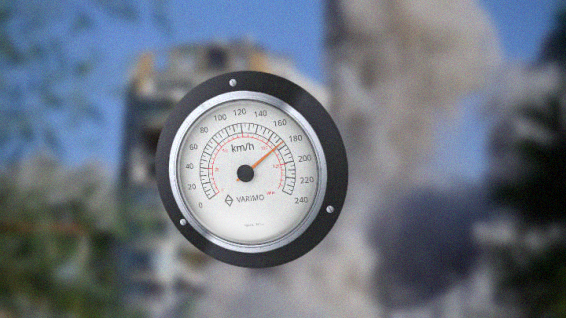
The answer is 175 km/h
